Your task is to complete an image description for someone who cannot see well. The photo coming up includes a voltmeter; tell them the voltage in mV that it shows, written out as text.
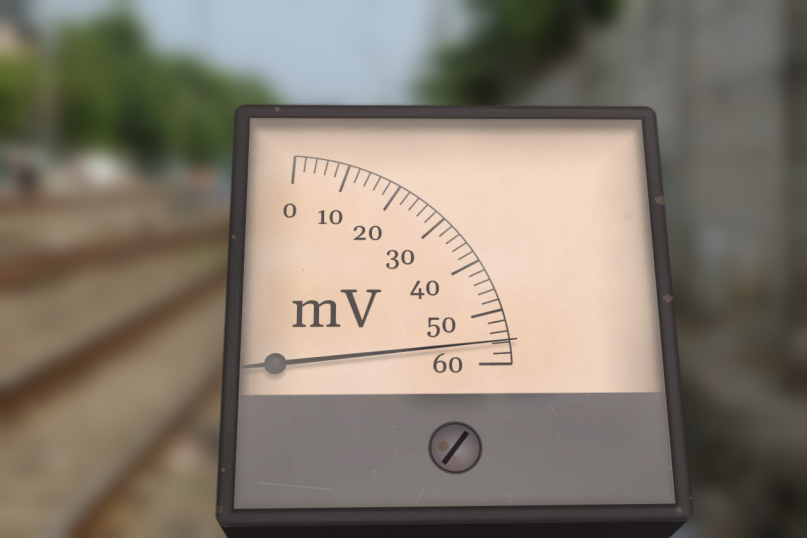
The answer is 56 mV
